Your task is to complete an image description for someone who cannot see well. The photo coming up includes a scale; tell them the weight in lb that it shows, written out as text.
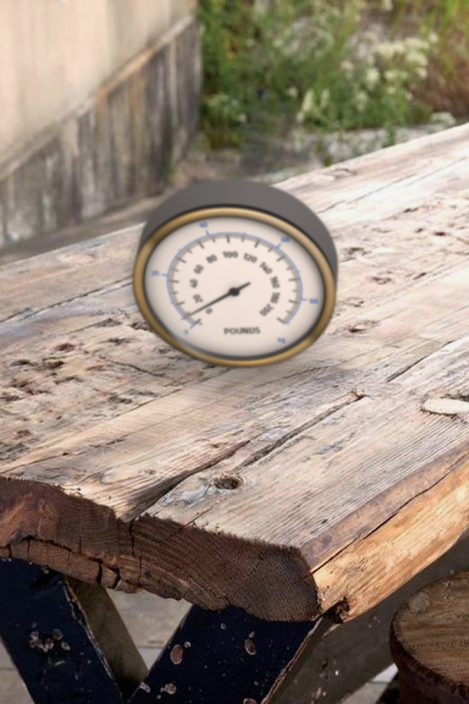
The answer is 10 lb
